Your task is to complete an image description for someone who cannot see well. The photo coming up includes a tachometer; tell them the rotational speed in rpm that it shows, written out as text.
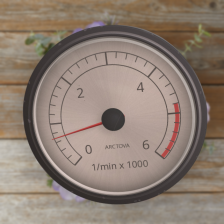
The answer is 700 rpm
